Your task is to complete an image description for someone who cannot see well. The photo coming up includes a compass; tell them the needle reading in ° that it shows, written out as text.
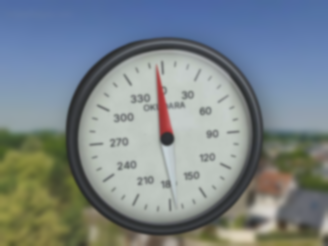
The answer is 355 °
